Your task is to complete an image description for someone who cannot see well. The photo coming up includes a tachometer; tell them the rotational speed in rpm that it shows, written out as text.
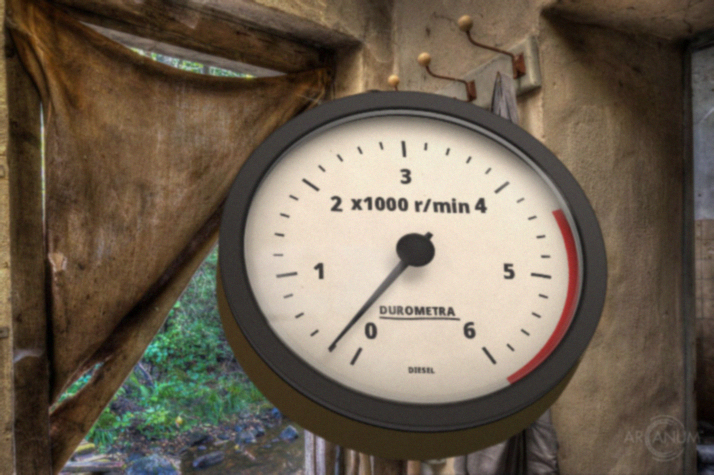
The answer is 200 rpm
